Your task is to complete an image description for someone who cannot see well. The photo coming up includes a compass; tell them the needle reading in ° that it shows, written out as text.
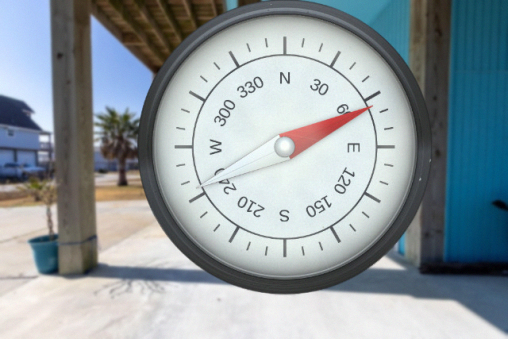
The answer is 65 °
